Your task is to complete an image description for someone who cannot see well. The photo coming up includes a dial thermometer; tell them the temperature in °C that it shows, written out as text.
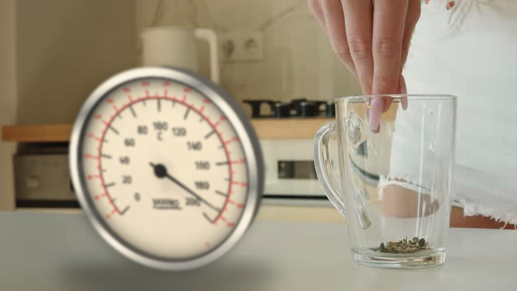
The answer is 190 °C
